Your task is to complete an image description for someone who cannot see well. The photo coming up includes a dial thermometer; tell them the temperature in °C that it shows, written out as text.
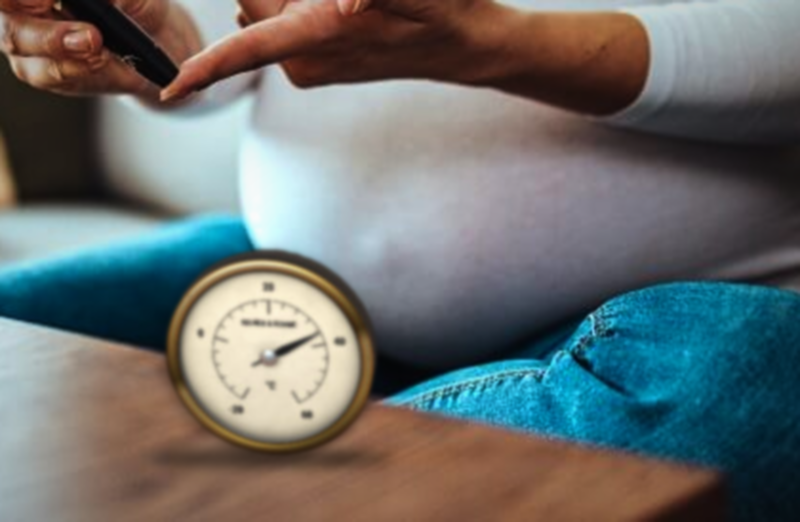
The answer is 36 °C
